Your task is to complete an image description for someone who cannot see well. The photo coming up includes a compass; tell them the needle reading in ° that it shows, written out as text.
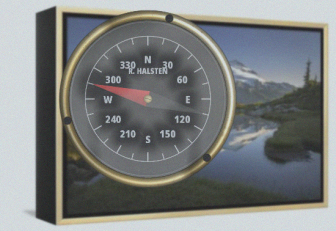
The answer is 285 °
